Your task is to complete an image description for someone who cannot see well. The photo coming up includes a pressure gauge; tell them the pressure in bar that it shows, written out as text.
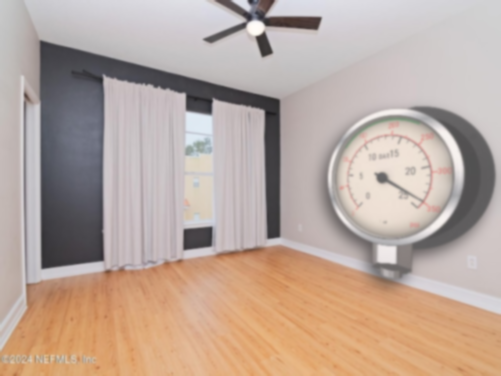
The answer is 24 bar
